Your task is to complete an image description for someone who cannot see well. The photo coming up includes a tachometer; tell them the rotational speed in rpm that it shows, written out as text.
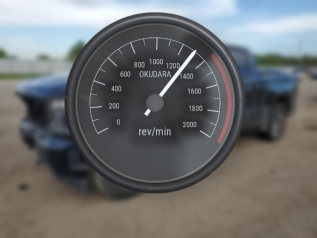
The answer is 1300 rpm
